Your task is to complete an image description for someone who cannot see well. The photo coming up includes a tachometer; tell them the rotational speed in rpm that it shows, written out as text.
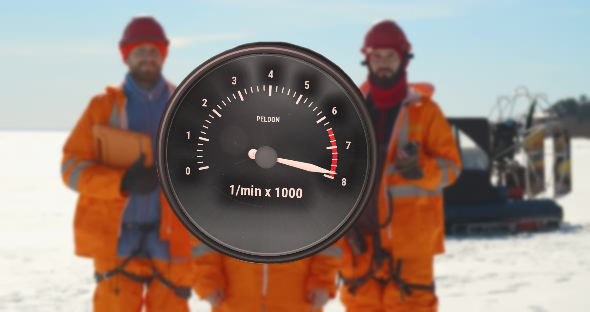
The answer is 7800 rpm
